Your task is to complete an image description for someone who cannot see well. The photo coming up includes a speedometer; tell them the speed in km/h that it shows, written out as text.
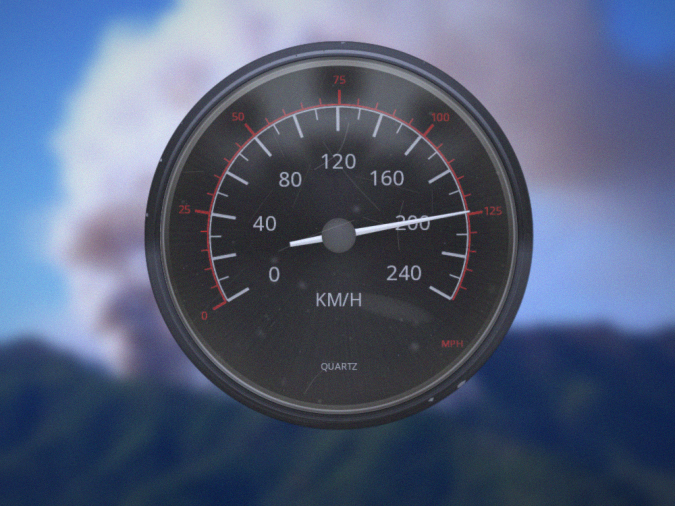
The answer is 200 km/h
